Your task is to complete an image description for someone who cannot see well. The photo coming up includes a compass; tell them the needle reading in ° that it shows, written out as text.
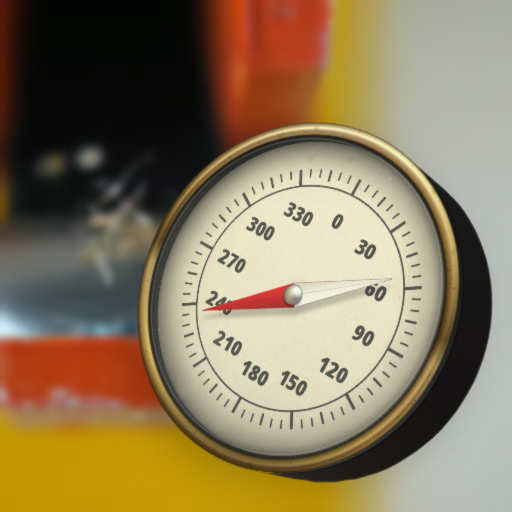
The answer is 235 °
